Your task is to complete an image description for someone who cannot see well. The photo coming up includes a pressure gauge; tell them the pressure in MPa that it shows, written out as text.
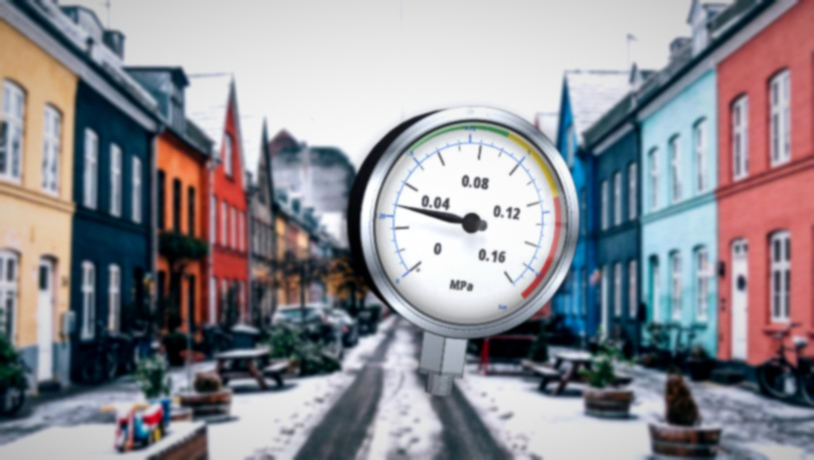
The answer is 0.03 MPa
